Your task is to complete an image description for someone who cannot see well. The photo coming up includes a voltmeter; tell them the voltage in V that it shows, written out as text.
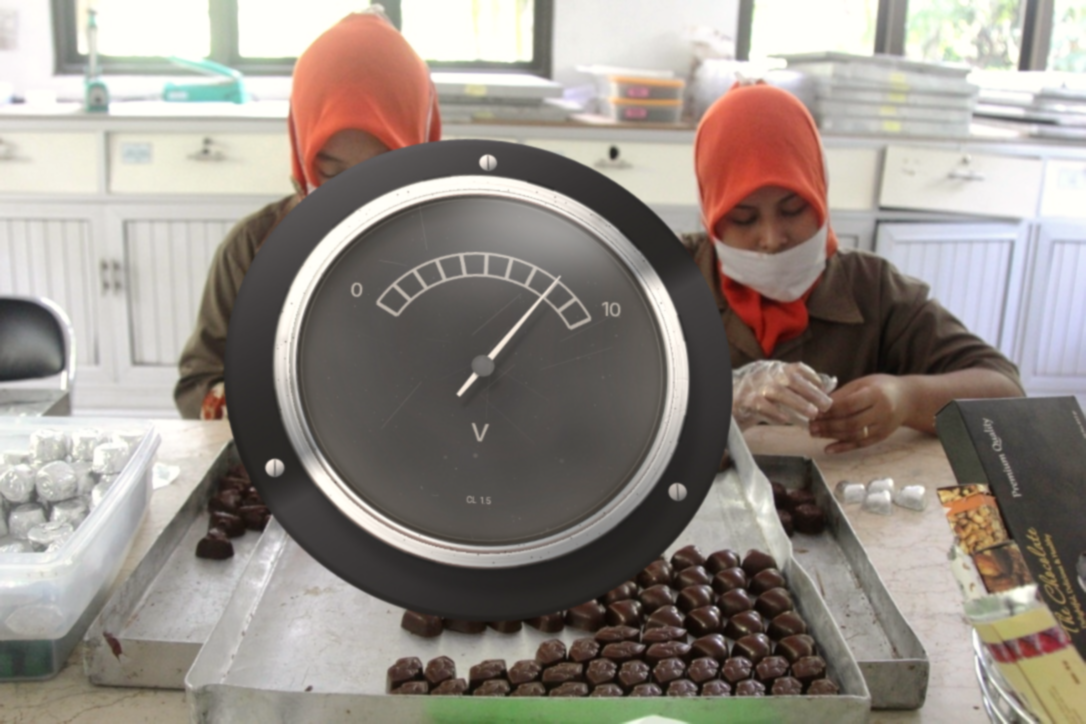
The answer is 8 V
